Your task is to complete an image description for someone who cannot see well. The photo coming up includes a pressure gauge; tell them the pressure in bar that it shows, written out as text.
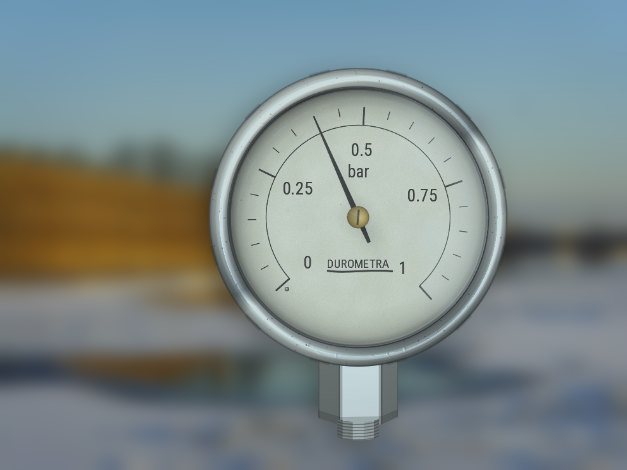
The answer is 0.4 bar
